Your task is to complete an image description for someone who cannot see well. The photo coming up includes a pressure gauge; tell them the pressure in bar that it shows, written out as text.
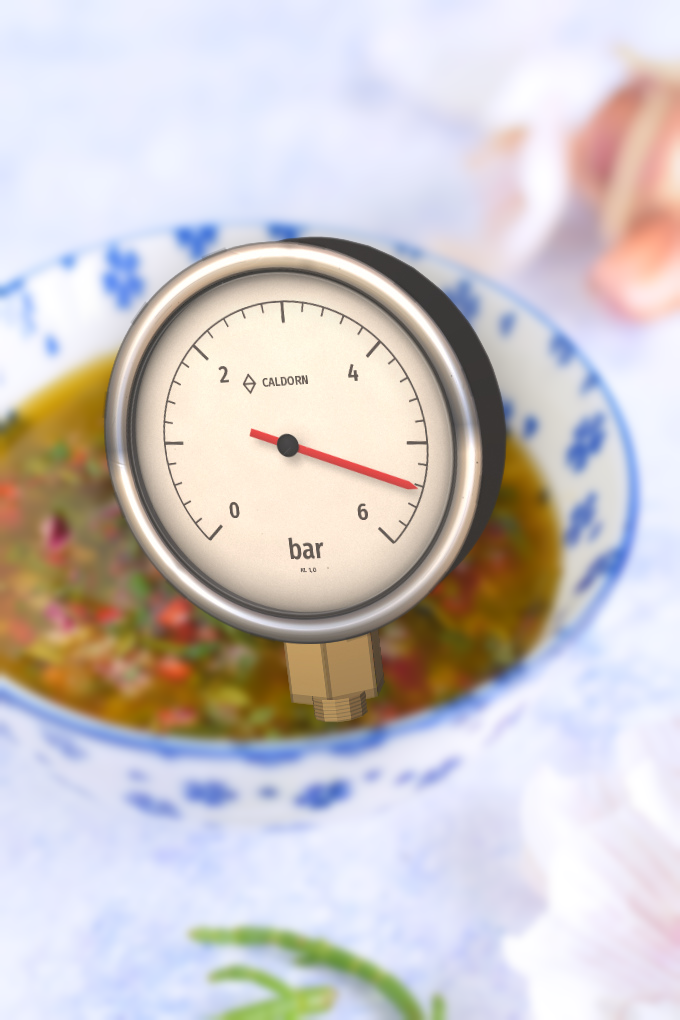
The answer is 5.4 bar
